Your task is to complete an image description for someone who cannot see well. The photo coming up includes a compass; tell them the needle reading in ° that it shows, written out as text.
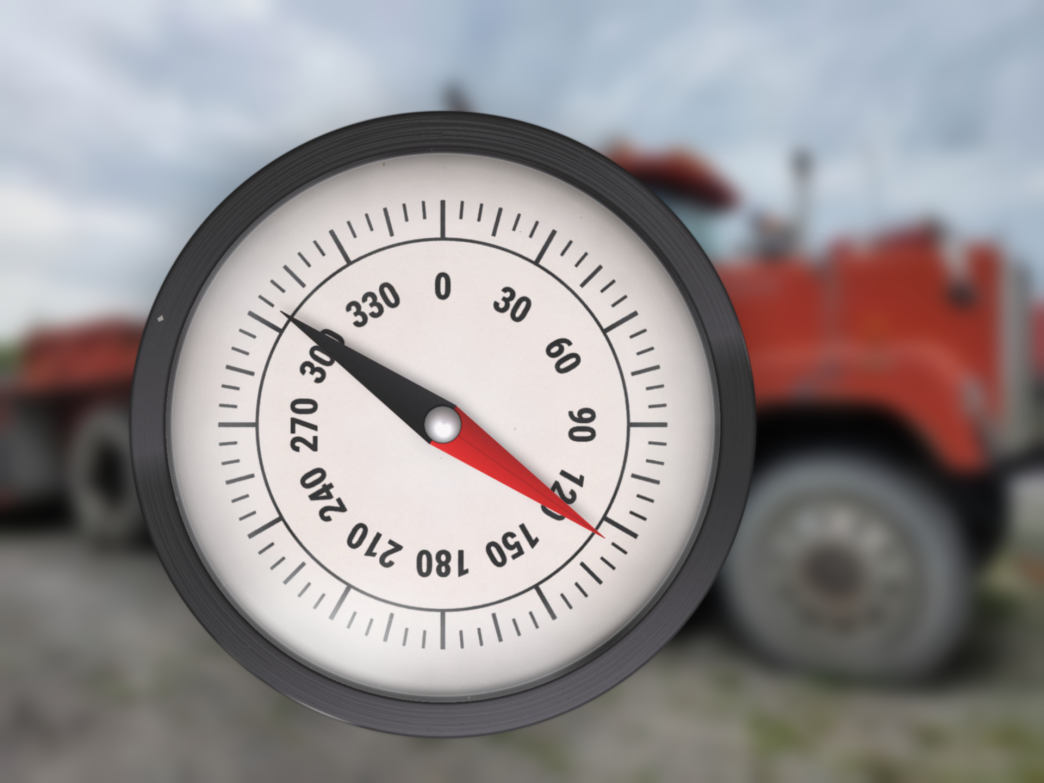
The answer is 125 °
